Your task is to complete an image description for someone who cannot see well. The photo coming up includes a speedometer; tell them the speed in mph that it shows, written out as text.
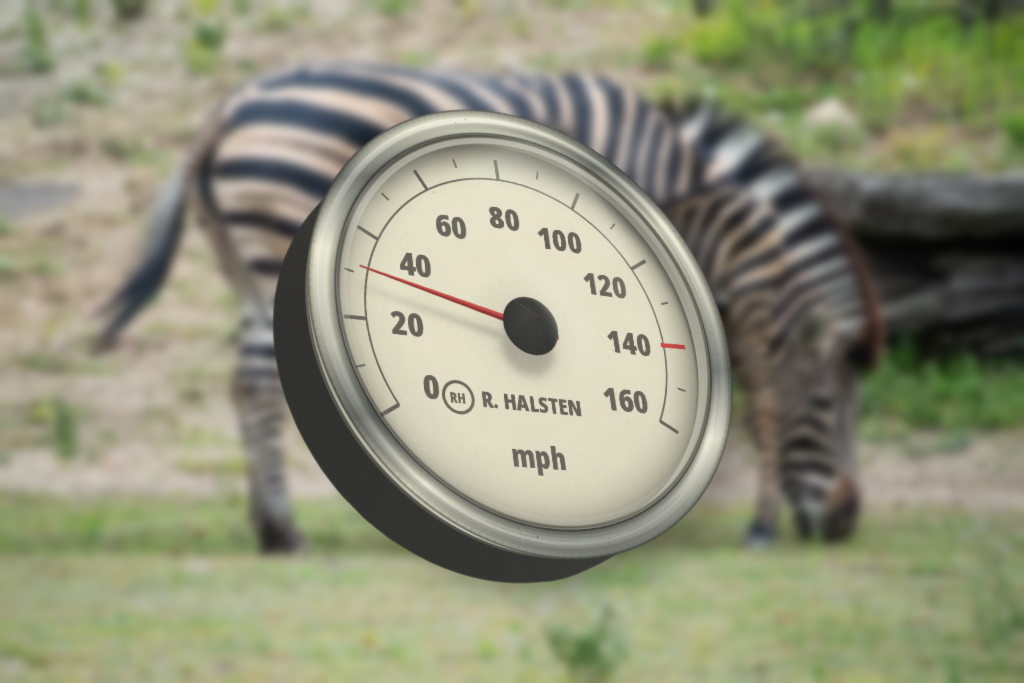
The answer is 30 mph
